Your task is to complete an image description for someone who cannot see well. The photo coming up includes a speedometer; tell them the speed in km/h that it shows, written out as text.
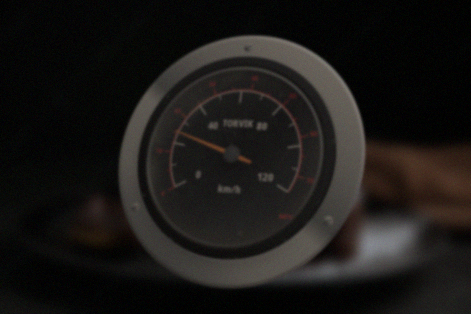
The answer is 25 km/h
